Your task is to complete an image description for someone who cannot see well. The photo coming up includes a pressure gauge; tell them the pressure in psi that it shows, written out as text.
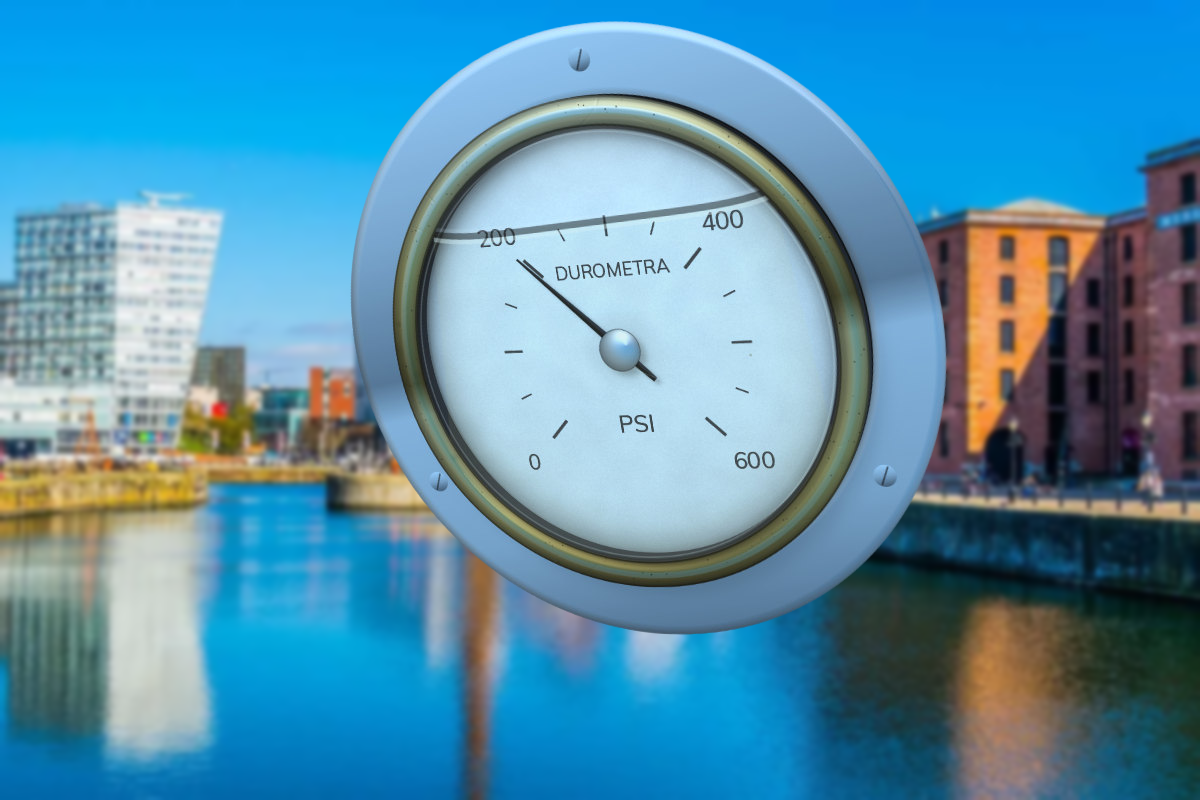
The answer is 200 psi
